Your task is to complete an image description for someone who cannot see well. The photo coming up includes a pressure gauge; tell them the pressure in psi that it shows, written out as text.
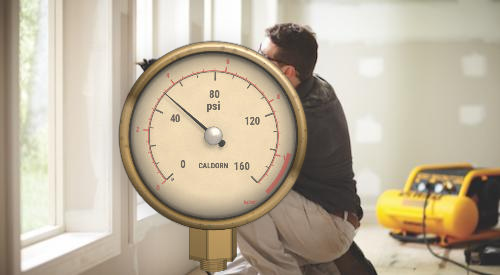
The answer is 50 psi
